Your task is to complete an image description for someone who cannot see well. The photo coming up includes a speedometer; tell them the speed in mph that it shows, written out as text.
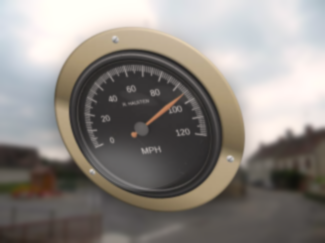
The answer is 95 mph
